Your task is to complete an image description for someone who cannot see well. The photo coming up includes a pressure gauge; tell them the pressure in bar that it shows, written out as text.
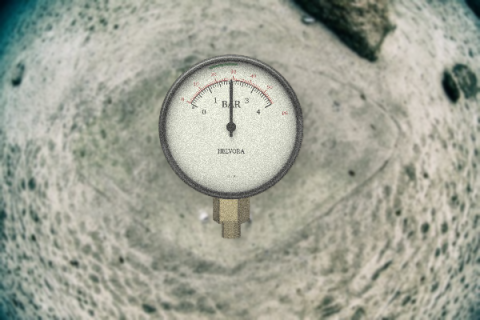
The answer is 2 bar
